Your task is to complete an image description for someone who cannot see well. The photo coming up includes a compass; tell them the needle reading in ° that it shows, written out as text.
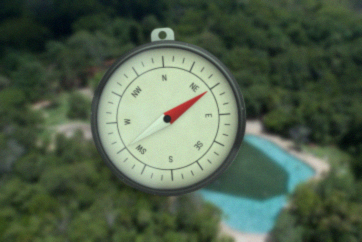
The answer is 60 °
